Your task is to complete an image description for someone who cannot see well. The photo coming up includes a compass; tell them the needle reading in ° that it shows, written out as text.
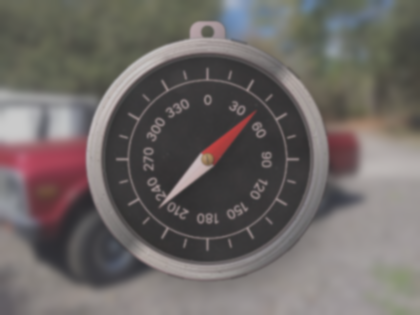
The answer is 45 °
